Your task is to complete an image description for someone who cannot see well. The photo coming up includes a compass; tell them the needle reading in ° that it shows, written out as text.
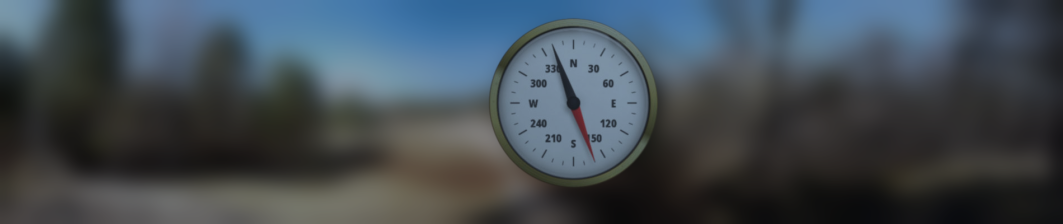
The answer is 160 °
